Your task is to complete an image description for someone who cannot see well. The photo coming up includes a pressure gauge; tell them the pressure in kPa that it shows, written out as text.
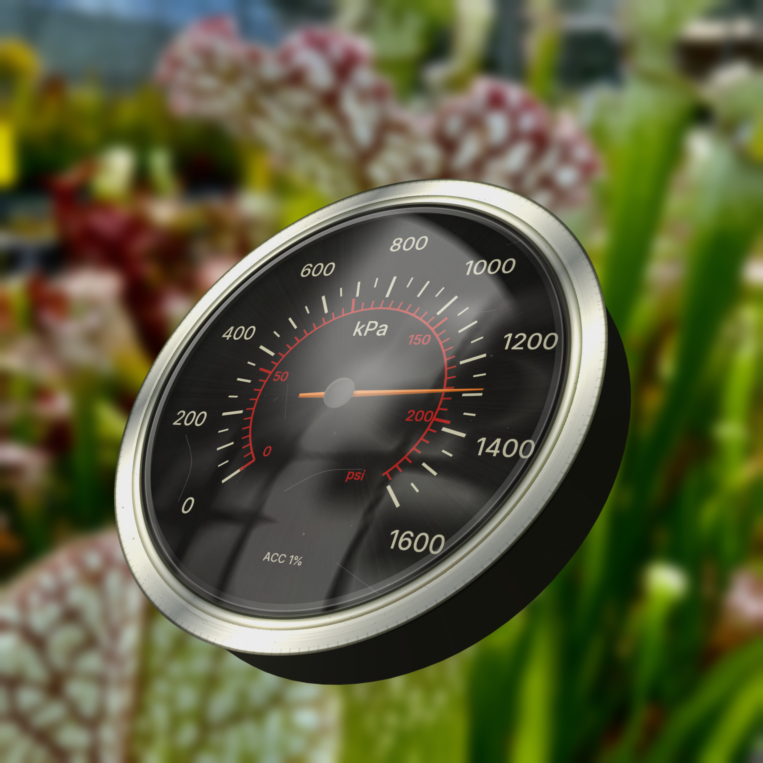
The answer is 1300 kPa
